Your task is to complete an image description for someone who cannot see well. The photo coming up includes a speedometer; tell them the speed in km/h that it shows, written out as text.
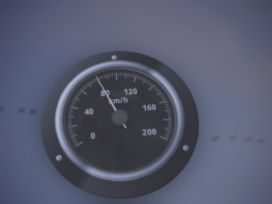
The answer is 80 km/h
